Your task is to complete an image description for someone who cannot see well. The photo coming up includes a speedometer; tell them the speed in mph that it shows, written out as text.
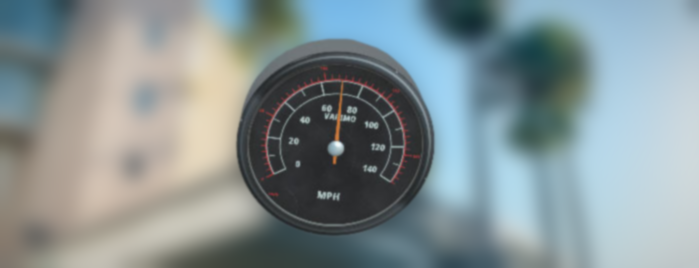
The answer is 70 mph
